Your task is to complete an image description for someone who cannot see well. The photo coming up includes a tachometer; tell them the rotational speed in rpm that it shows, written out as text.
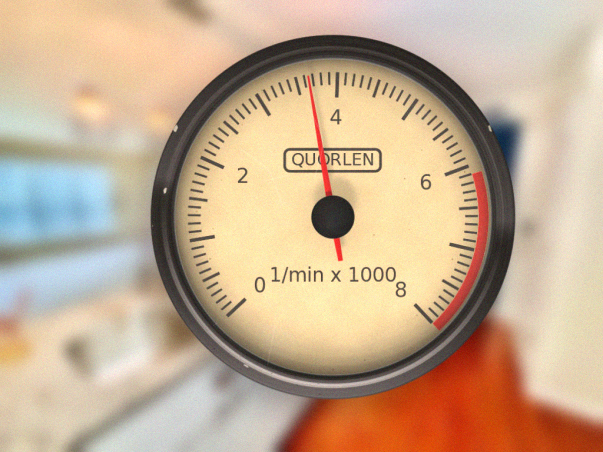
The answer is 3650 rpm
